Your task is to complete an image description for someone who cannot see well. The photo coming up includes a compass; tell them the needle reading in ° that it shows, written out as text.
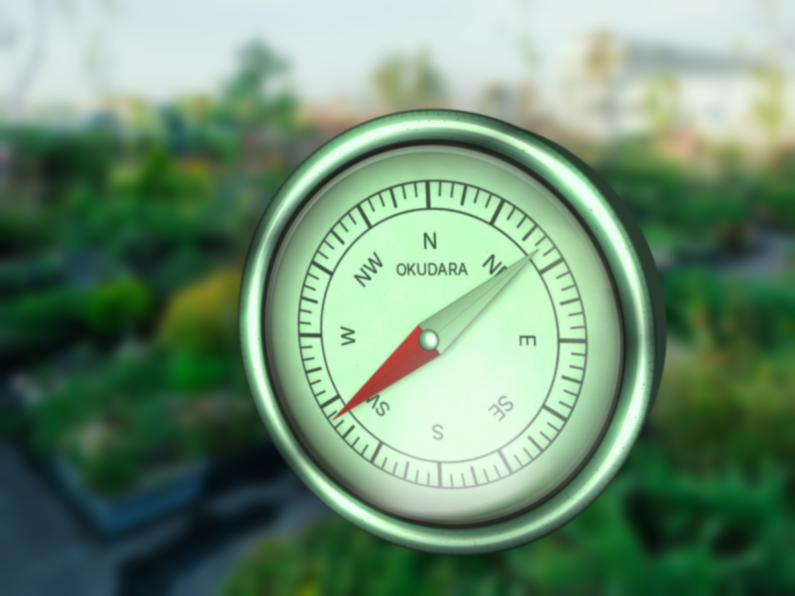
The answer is 232.5 °
